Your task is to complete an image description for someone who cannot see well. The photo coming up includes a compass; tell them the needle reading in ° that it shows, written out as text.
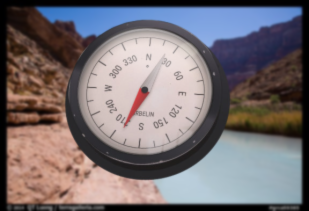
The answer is 202.5 °
